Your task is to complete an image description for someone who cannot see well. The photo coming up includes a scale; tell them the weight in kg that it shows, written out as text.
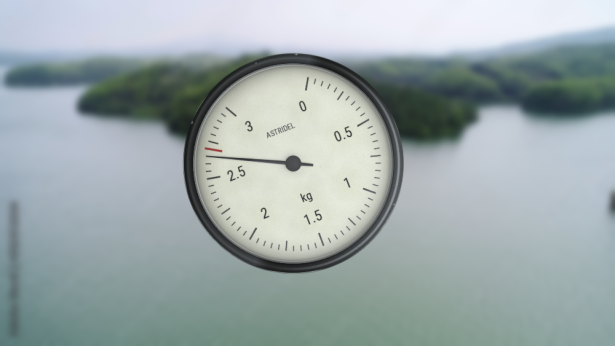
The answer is 2.65 kg
